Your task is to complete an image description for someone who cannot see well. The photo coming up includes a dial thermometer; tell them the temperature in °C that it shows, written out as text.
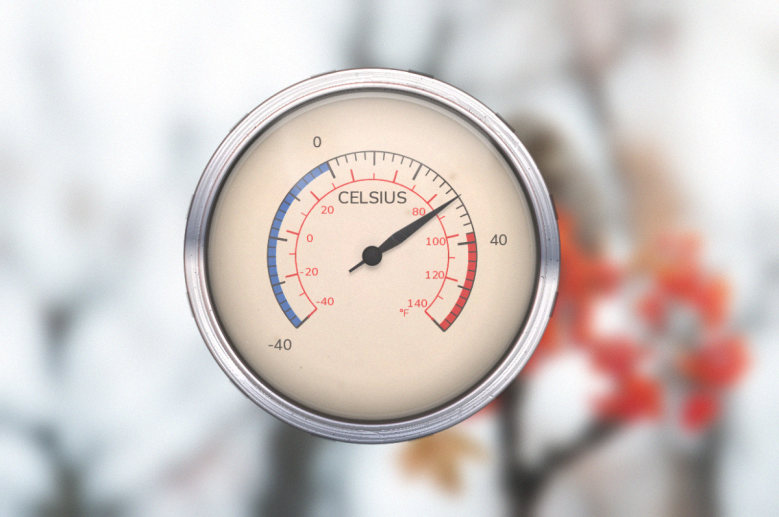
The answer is 30 °C
